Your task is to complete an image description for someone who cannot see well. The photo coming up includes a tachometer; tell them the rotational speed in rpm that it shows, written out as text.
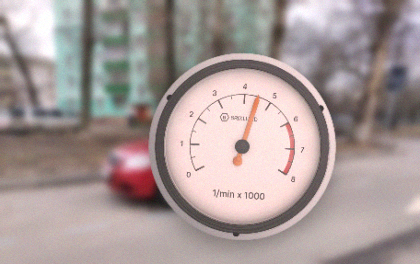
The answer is 4500 rpm
